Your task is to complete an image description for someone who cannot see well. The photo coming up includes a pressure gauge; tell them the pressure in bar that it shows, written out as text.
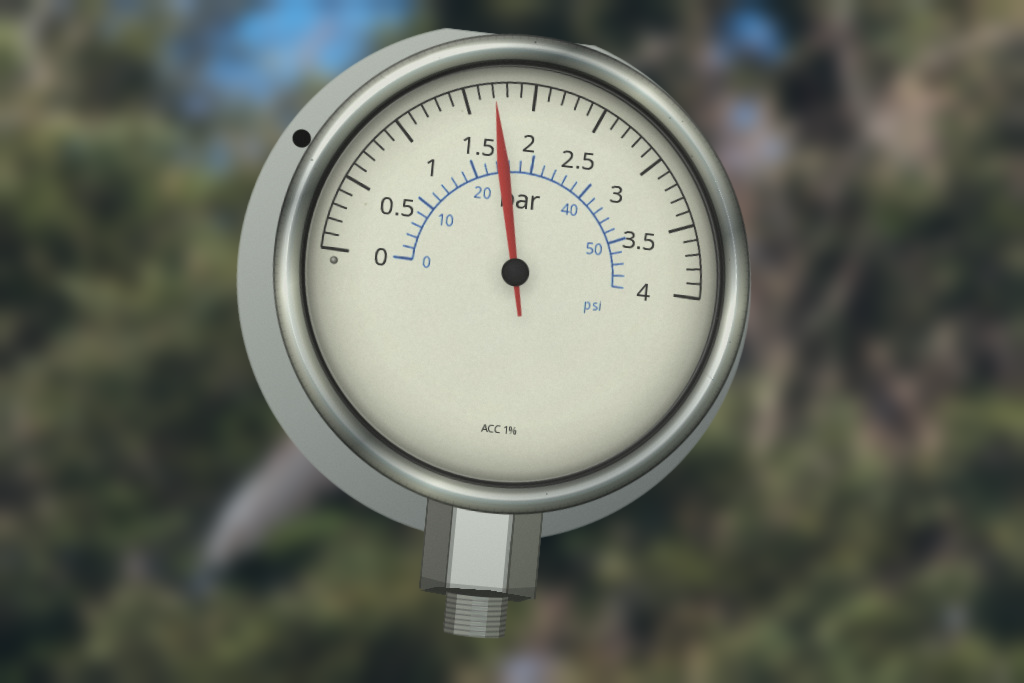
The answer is 1.7 bar
